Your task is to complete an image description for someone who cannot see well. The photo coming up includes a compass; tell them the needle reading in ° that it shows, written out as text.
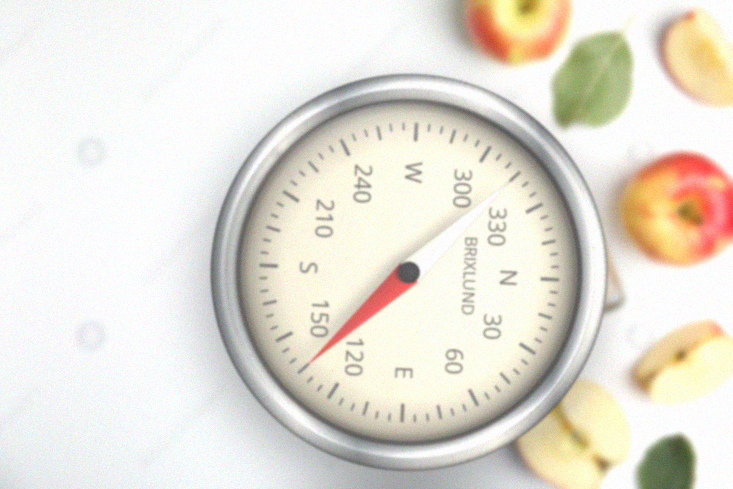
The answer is 135 °
